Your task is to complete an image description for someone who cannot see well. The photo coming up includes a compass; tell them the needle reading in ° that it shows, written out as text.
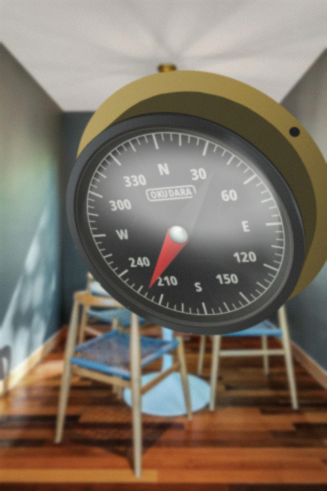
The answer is 220 °
